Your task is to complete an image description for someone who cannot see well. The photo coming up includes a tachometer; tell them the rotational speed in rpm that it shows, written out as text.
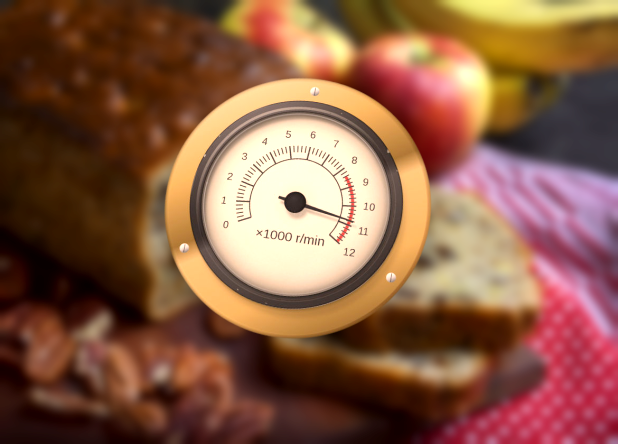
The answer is 10800 rpm
